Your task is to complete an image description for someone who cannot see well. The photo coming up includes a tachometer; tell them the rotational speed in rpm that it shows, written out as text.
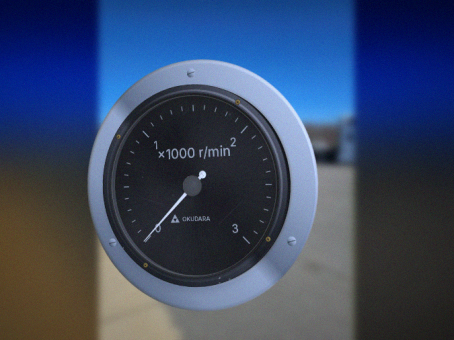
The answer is 0 rpm
